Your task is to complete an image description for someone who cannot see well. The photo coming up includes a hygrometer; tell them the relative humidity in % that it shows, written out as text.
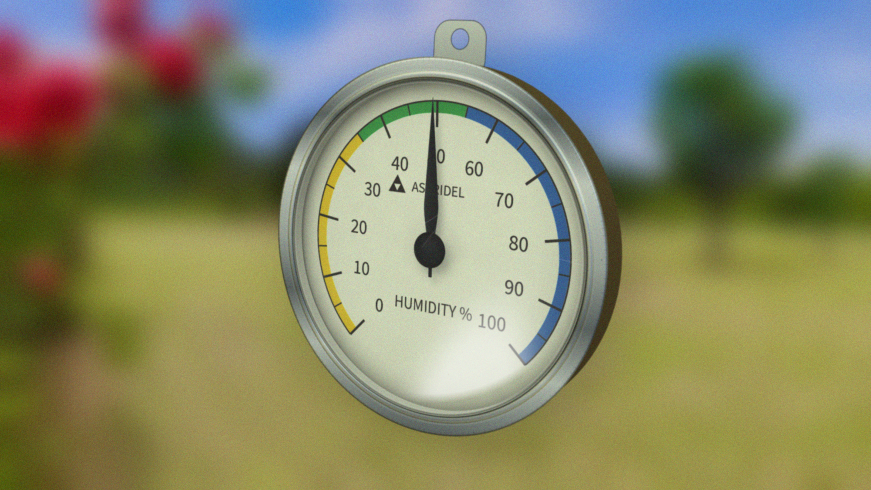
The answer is 50 %
